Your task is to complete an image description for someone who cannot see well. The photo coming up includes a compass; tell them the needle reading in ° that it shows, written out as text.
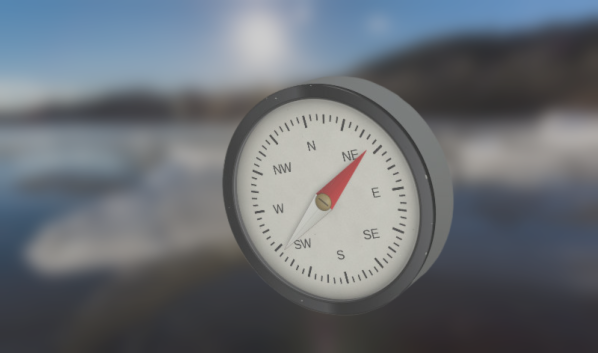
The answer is 55 °
